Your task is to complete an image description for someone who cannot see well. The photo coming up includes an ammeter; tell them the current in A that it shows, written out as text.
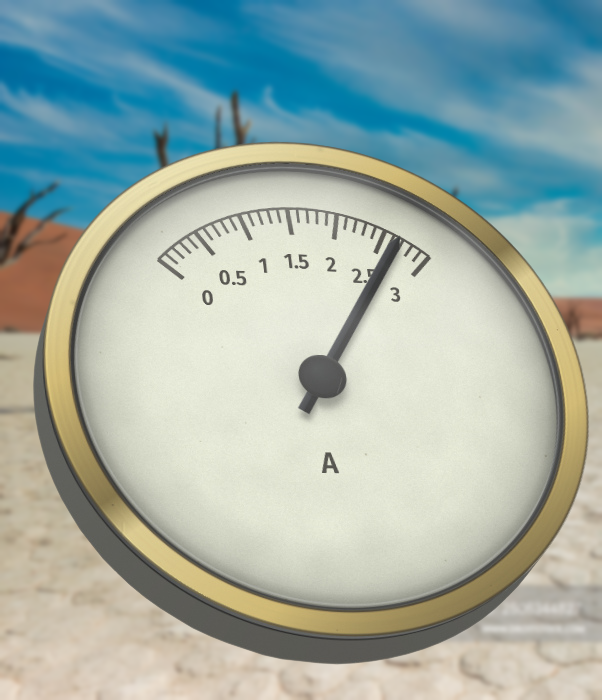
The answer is 2.65 A
